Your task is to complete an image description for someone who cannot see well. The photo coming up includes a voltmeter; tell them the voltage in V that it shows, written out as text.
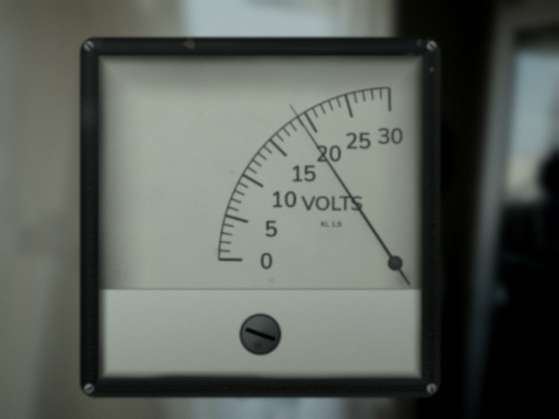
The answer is 19 V
